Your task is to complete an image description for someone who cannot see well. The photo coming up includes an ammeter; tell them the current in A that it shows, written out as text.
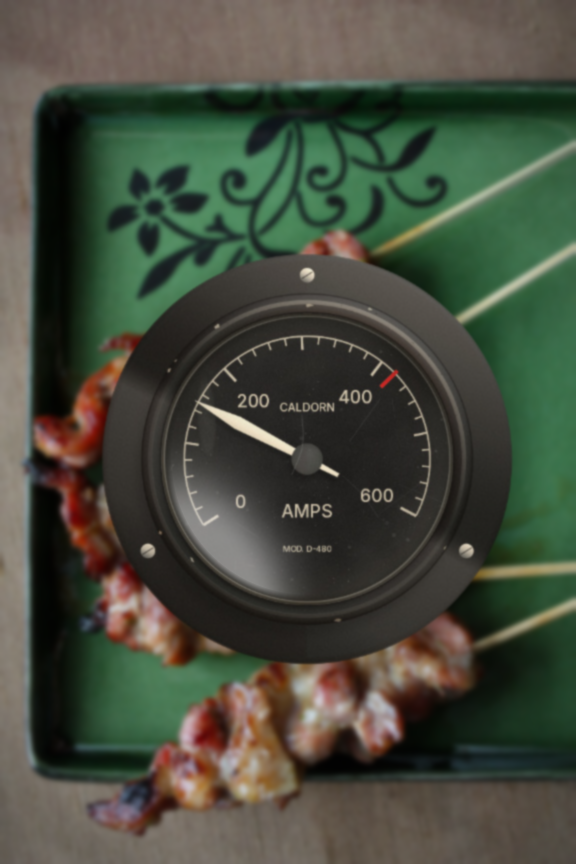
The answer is 150 A
